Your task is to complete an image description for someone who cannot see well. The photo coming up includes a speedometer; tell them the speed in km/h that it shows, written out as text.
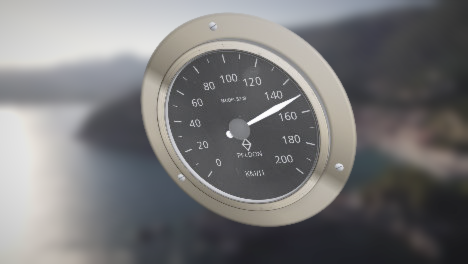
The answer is 150 km/h
